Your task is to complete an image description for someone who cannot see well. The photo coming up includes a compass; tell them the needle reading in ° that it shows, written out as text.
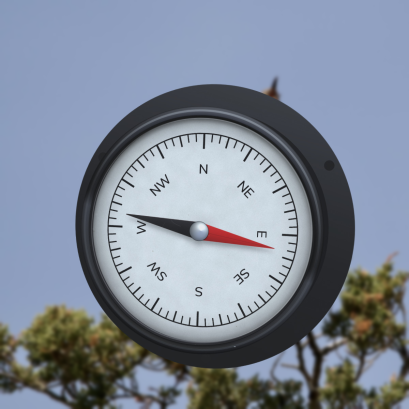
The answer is 100 °
